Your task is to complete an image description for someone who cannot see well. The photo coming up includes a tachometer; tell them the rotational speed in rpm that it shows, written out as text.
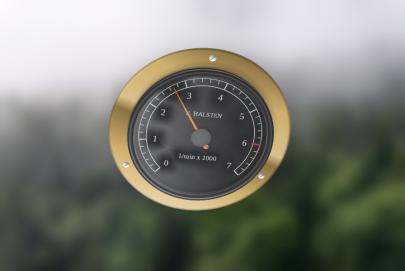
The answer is 2700 rpm
